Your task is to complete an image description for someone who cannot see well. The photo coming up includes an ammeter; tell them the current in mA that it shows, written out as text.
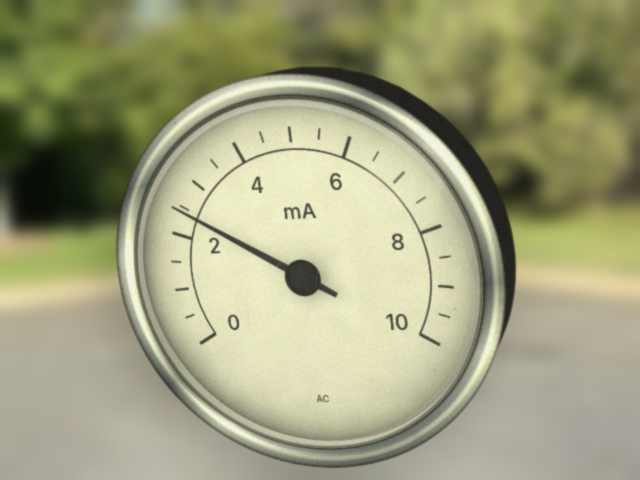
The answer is 2.5 mA
